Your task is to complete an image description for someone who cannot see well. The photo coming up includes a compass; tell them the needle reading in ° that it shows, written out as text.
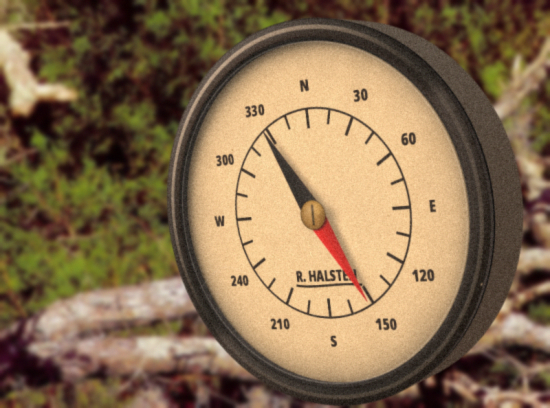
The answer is 150 °
